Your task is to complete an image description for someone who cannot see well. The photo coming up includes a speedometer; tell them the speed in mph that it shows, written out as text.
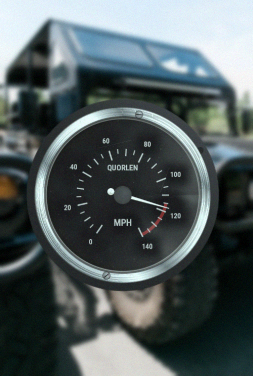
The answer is 117.5 mph
